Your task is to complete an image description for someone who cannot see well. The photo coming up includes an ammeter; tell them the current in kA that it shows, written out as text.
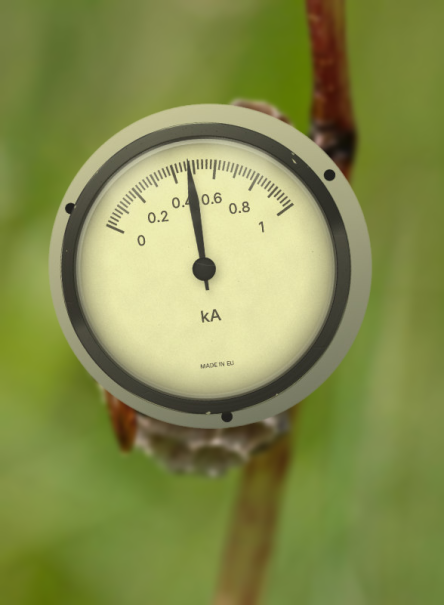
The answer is 0.48 kA
